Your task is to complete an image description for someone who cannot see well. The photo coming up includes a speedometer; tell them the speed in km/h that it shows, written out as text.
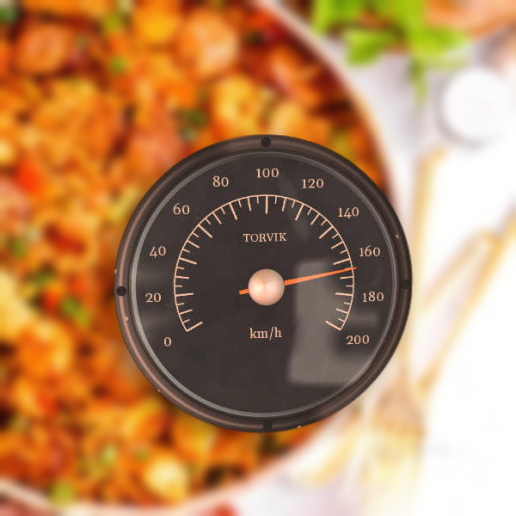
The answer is 165 km/h
